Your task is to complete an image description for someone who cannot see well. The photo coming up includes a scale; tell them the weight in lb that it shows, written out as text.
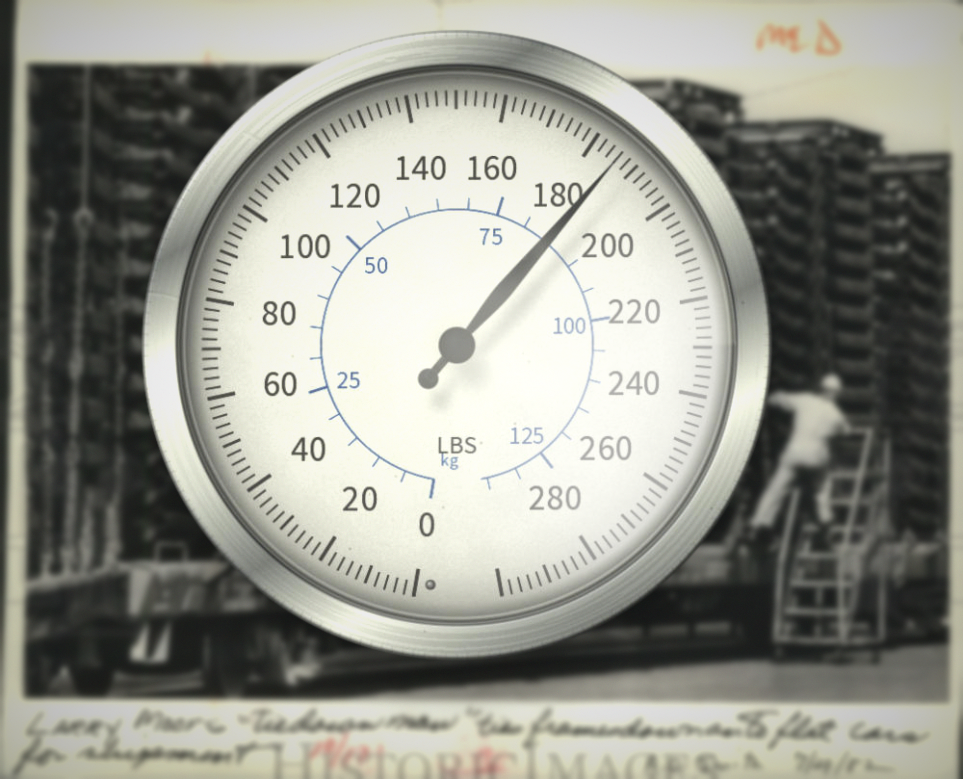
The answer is 186 lb
